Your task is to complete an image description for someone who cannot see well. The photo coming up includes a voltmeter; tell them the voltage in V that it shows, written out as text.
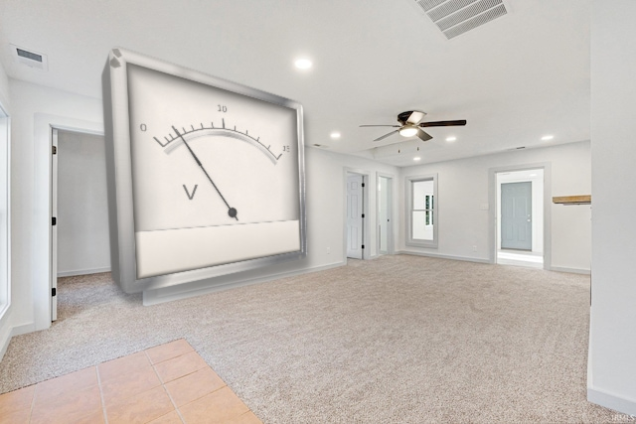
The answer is 5 V
